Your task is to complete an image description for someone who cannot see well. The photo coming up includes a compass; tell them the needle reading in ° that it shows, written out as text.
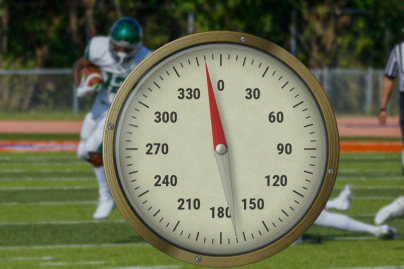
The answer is 350 °
